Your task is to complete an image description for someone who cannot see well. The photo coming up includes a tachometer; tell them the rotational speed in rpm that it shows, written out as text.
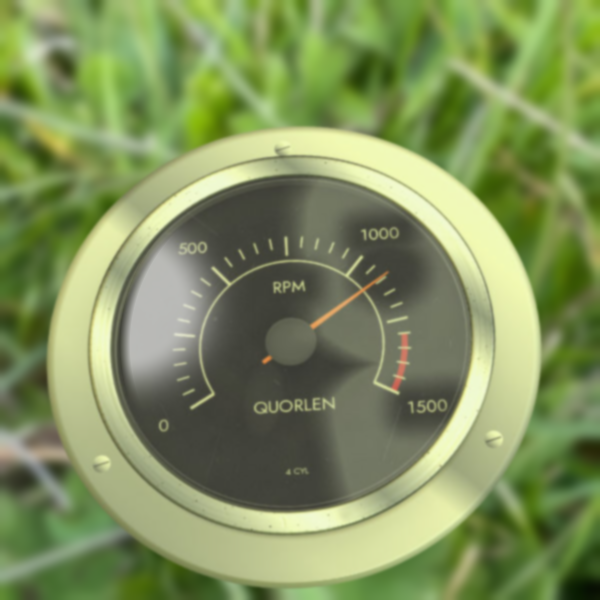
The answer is 1100 rpm
